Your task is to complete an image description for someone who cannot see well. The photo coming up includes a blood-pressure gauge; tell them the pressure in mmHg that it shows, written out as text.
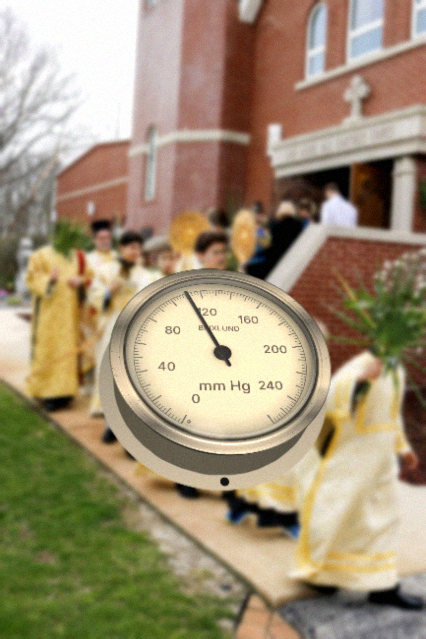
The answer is 110 mmHg
